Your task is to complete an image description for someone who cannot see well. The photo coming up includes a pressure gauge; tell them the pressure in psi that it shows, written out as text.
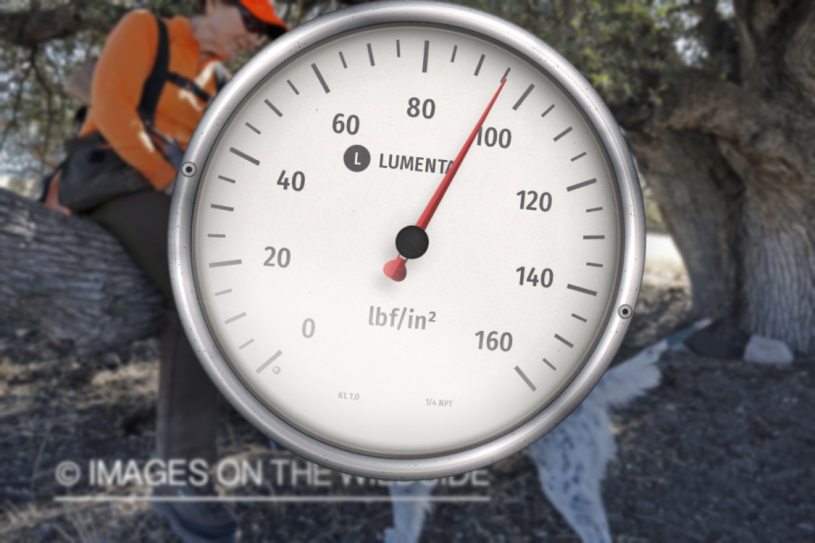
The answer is 95 psi
